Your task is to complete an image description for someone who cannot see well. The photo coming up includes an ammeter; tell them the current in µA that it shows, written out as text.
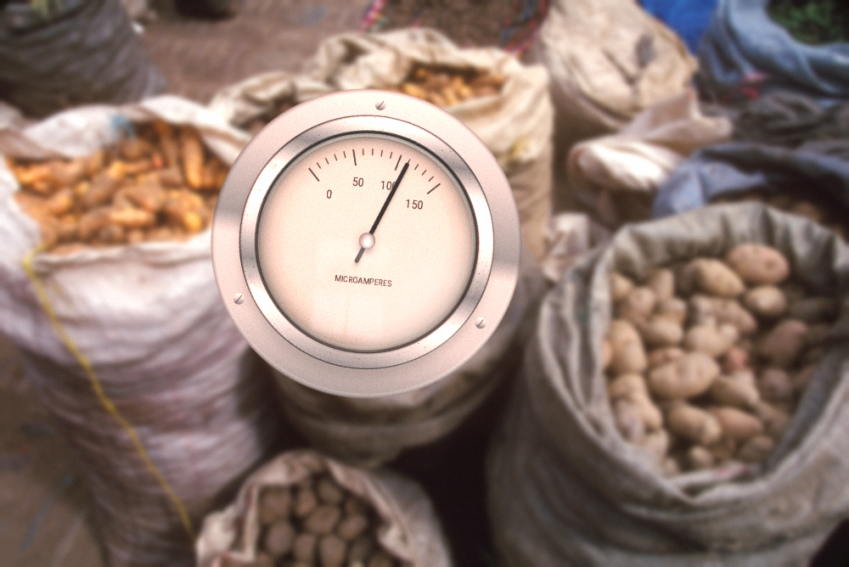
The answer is 110 µA
